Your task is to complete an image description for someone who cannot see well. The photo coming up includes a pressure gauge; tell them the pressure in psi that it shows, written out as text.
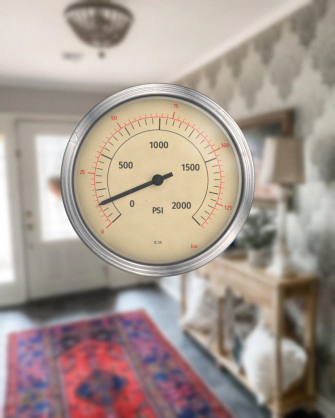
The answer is 150 psi
